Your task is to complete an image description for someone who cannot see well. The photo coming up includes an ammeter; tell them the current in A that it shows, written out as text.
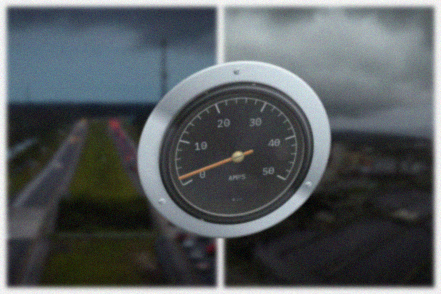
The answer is 2 A
